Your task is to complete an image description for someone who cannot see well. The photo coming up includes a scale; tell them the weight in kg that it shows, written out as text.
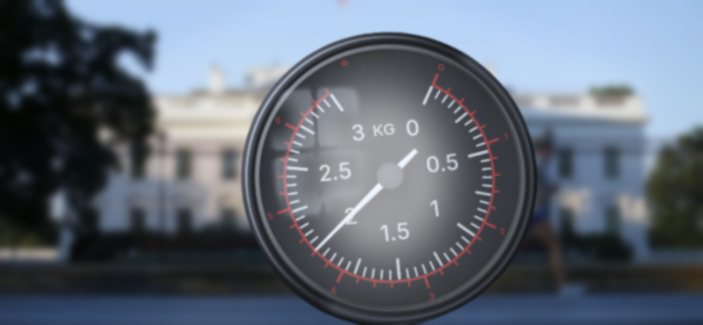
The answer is 2 kg
